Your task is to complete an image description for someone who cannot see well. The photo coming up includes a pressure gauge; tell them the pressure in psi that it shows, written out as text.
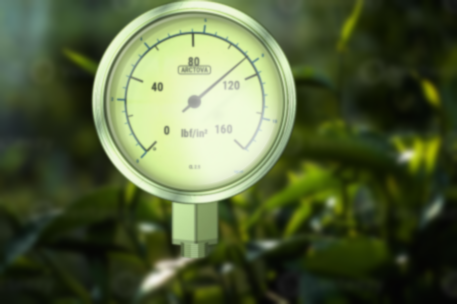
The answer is 110 psi
